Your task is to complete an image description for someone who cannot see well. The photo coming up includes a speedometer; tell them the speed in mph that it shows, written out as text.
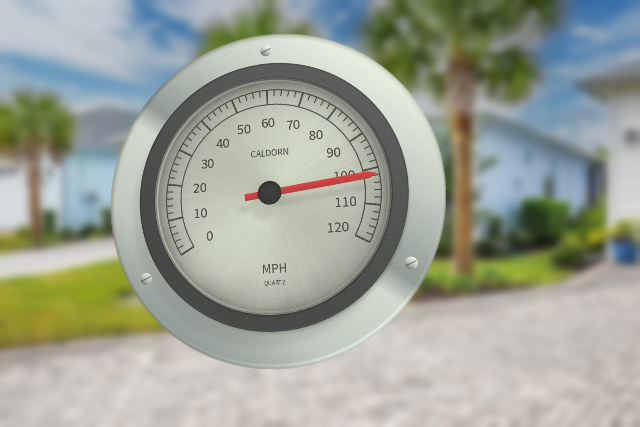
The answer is 102 mph
